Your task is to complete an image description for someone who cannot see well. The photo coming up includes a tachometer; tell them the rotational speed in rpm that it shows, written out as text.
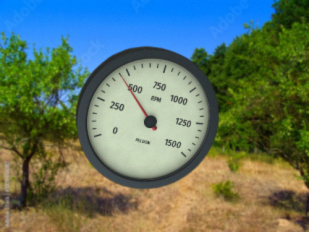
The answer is 450 rpm
